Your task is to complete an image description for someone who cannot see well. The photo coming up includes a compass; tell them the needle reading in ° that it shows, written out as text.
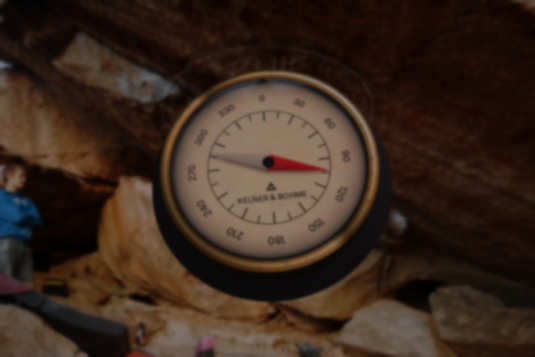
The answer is 105 °
